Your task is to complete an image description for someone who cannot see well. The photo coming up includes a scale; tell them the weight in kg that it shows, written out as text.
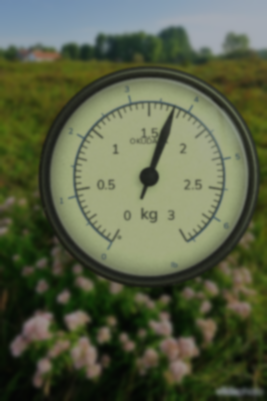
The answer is 1.7 kg
